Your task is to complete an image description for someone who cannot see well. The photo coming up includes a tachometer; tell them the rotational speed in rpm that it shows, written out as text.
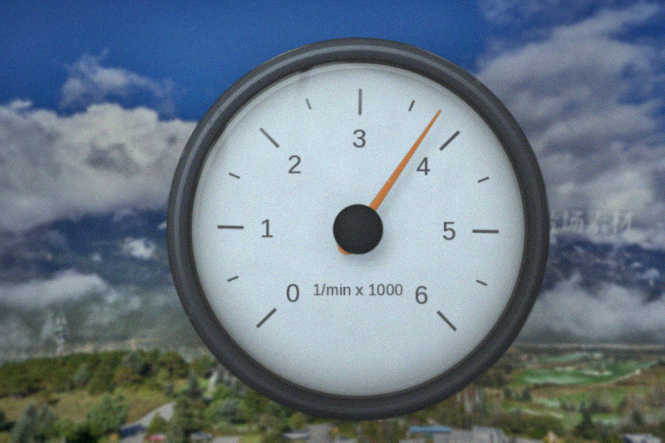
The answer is 3750 rpm
